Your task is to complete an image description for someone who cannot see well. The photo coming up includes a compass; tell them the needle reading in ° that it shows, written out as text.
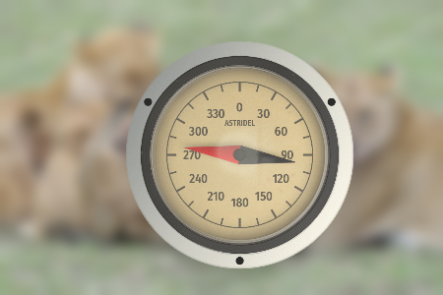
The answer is 277.5 °
